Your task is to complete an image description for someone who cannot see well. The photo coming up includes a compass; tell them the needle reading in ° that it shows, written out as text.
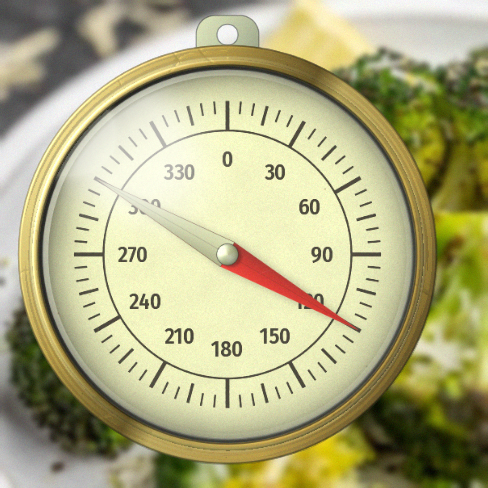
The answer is 120 °
